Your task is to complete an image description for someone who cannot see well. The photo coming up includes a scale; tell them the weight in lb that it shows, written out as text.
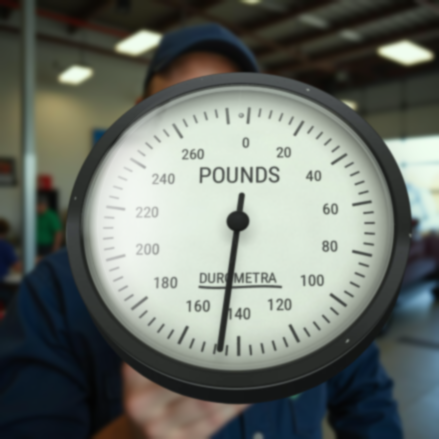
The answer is 146 lb
